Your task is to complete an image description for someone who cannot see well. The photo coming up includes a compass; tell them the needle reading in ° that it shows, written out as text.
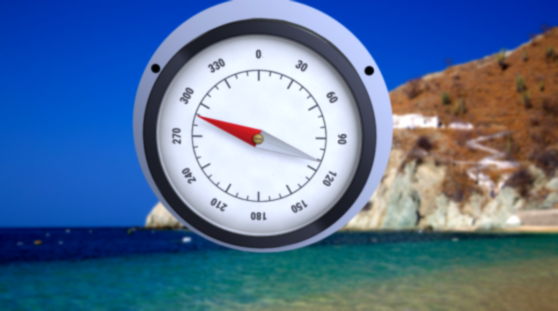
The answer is 290 °
